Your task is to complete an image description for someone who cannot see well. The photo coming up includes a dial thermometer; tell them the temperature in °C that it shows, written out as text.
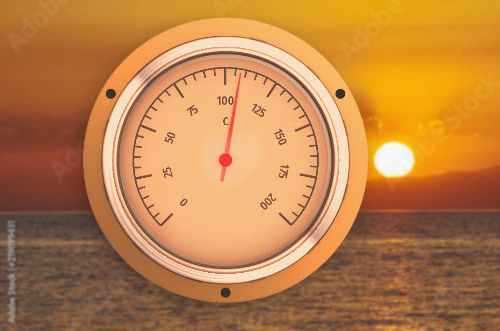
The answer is 107.5 °C
